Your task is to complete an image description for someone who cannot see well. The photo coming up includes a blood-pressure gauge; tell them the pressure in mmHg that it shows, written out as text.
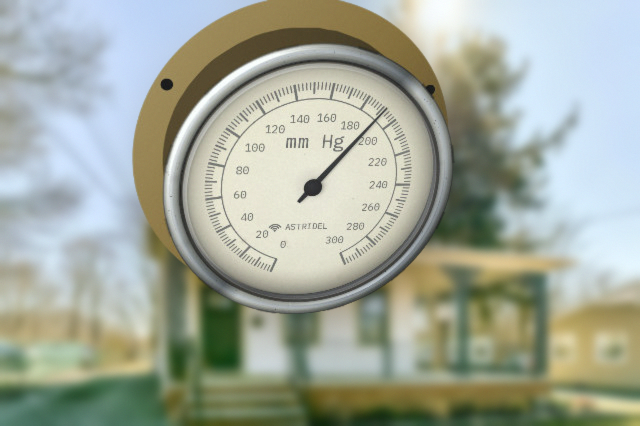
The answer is 190 mmHg
